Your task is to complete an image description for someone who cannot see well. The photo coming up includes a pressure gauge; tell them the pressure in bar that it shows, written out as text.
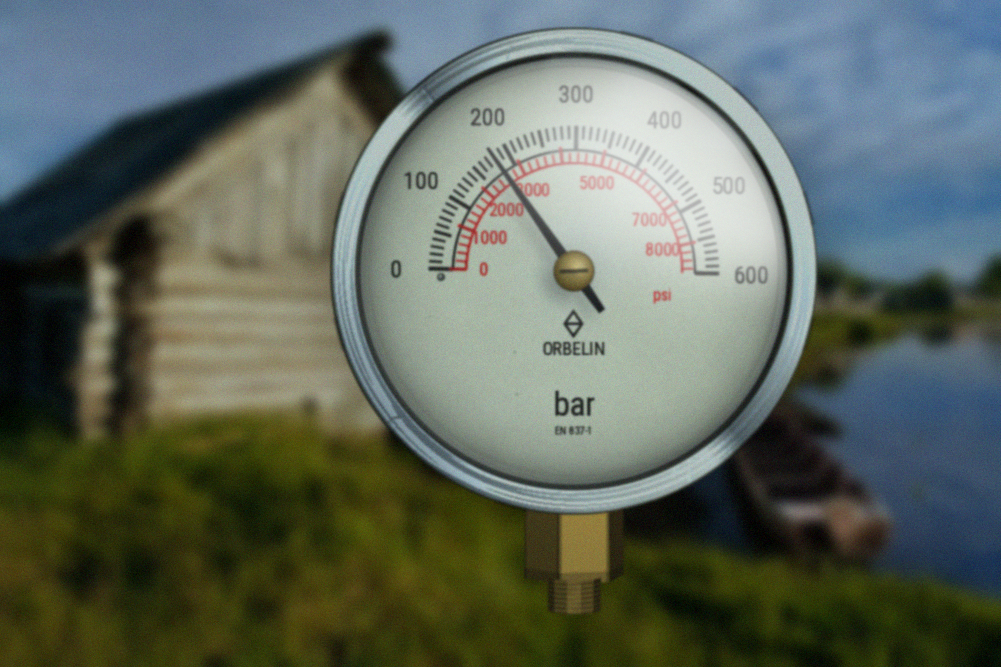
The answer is 180 bar
